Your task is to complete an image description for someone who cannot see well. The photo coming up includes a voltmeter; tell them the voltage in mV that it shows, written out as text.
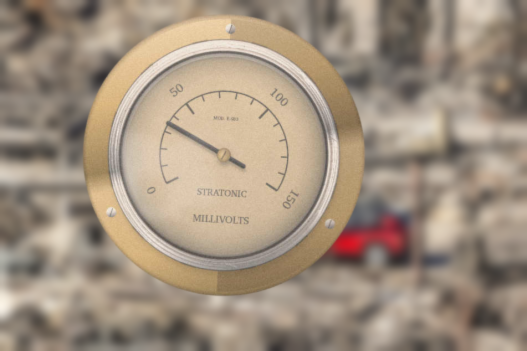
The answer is 35 mV
